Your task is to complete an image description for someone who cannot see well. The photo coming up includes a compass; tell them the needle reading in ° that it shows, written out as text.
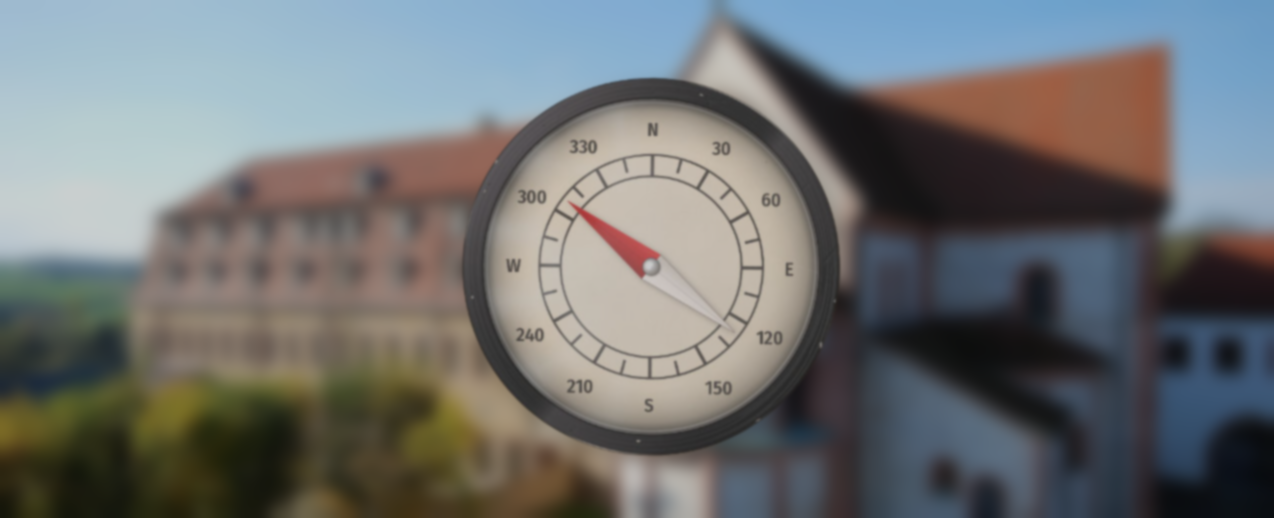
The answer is 307.5 °
